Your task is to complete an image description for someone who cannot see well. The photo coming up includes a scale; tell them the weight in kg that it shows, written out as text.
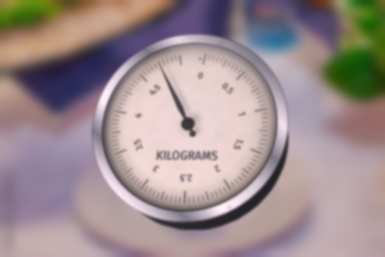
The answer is 4.75 kg
